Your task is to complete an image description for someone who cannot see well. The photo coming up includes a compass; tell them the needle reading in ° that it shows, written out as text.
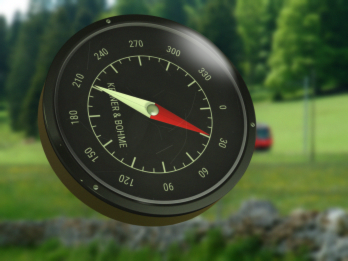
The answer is 30 °
